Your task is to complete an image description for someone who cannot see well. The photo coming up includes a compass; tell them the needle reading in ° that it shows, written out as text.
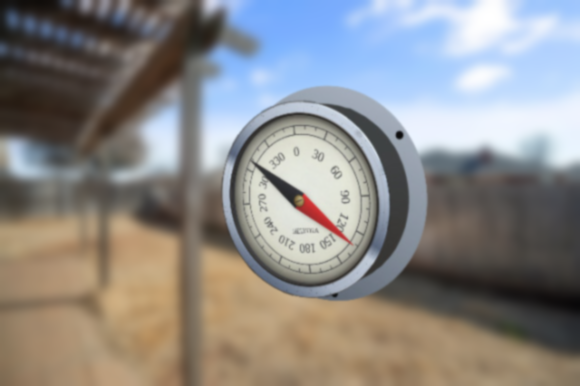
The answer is 130 °
